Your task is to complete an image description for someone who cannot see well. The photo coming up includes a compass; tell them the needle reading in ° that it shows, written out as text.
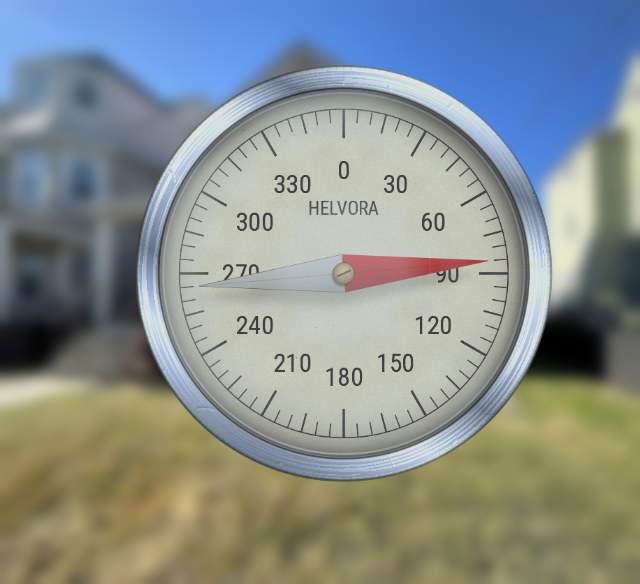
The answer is 85 °
